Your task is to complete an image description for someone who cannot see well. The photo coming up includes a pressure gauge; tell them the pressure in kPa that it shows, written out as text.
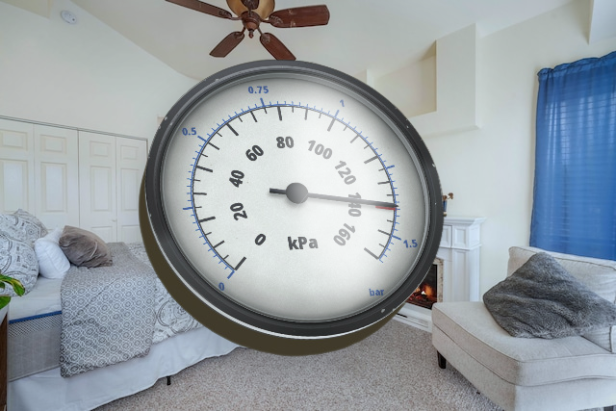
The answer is 140 kPa
